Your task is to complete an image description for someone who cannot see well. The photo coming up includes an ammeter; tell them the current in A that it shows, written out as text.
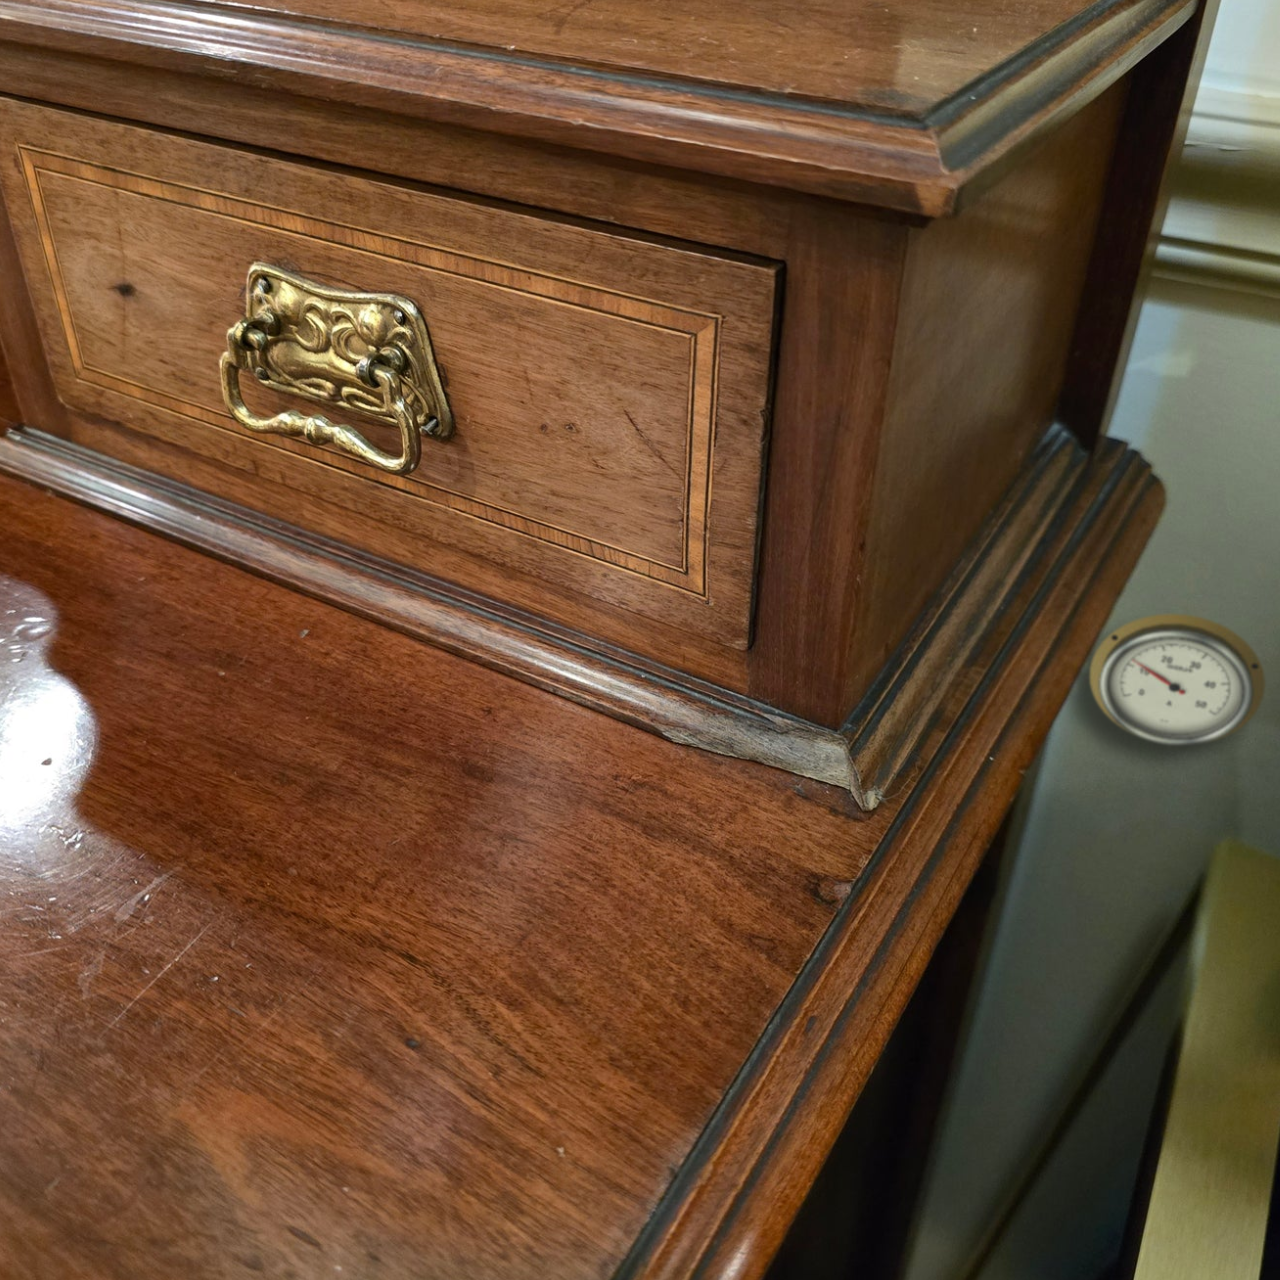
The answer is 12 A
